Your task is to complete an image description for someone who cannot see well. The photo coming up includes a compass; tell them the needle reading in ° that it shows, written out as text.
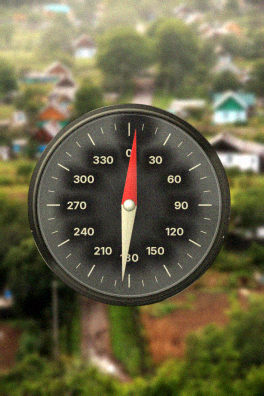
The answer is 5 °
